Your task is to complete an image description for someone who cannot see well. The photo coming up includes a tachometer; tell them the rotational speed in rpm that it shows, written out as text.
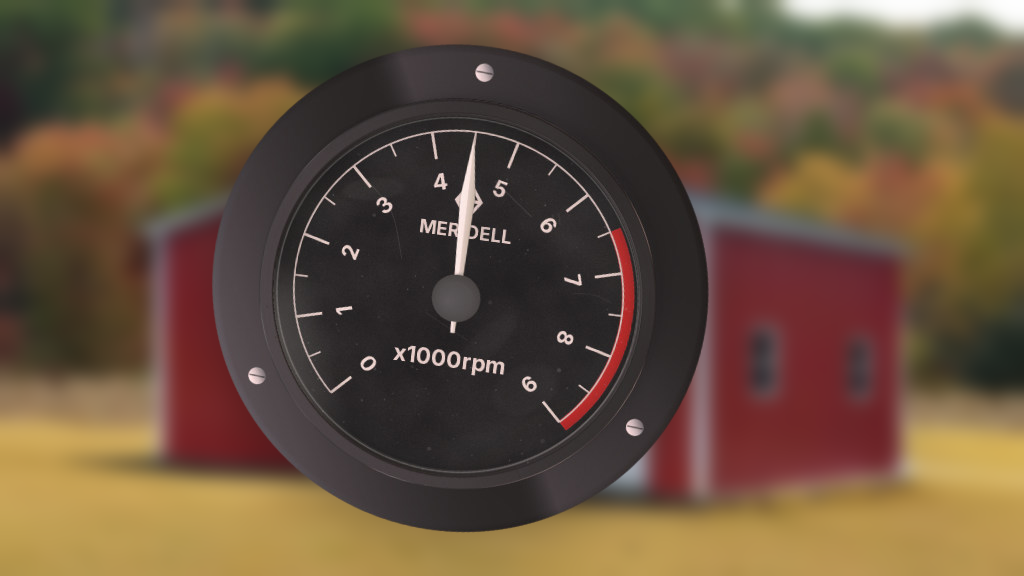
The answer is 4500 rpm
